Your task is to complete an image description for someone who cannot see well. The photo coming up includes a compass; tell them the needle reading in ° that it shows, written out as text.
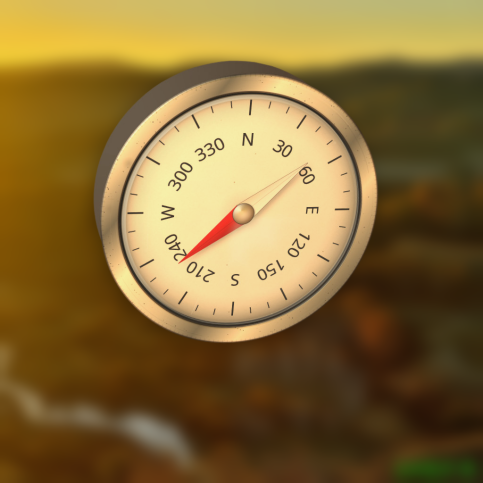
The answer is 230 °
